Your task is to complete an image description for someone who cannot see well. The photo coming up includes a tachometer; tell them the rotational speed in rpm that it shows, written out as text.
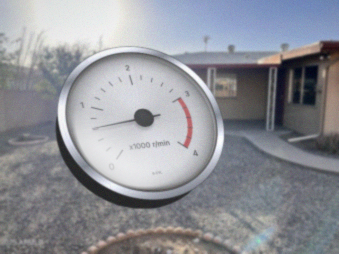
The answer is 600 rpm
